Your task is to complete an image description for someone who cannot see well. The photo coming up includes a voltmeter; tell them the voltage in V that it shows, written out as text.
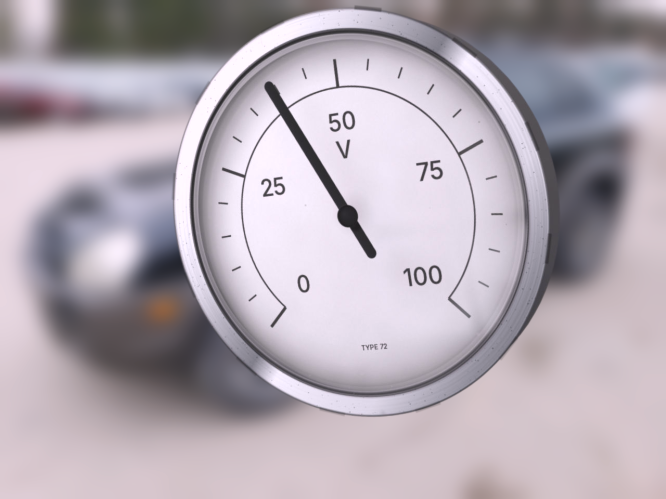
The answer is 40 V
